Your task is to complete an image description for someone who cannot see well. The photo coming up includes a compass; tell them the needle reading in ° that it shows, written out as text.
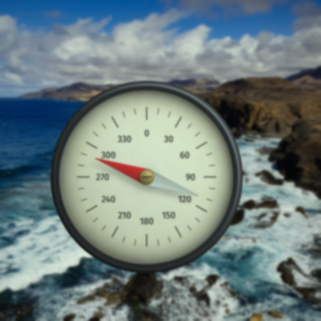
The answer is 290 °
